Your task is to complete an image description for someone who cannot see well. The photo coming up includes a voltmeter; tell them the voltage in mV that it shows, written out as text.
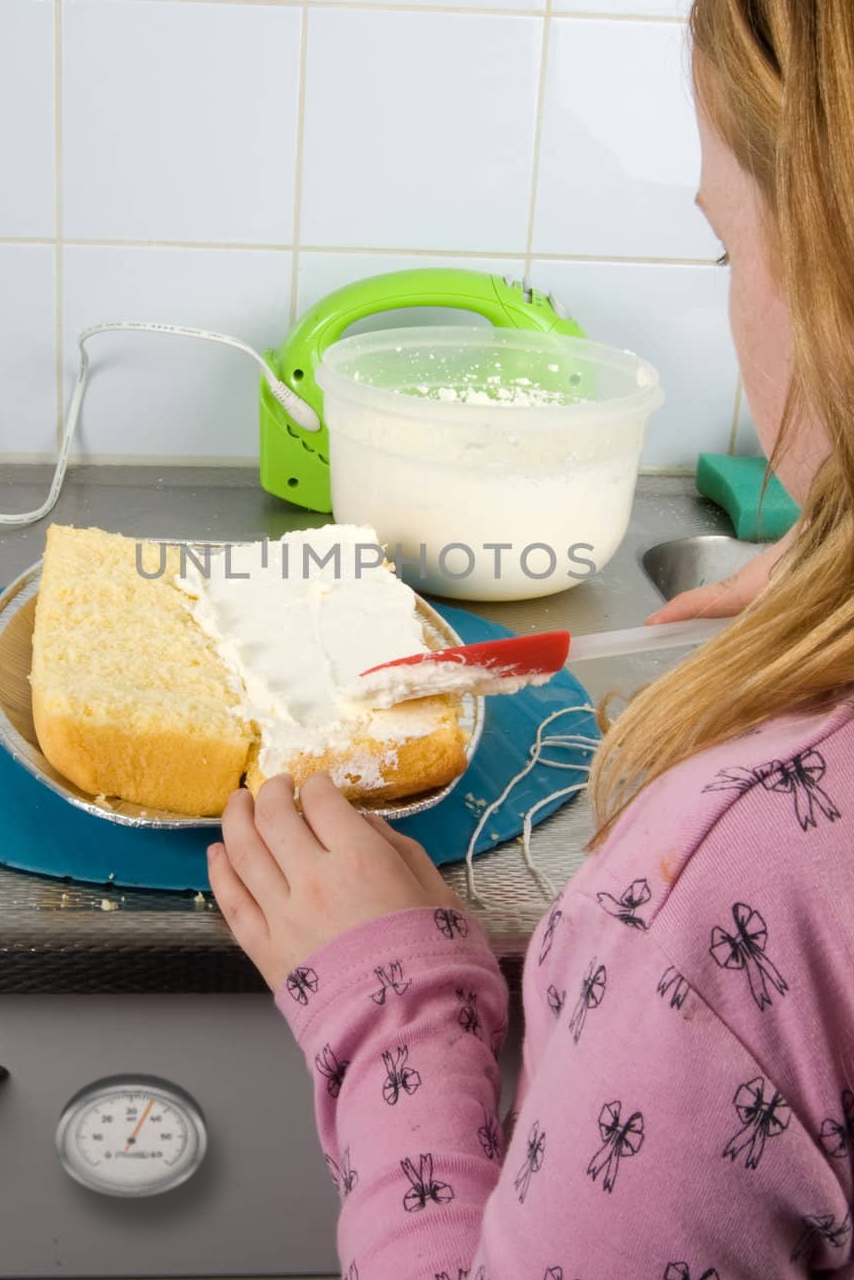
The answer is 35 mV
